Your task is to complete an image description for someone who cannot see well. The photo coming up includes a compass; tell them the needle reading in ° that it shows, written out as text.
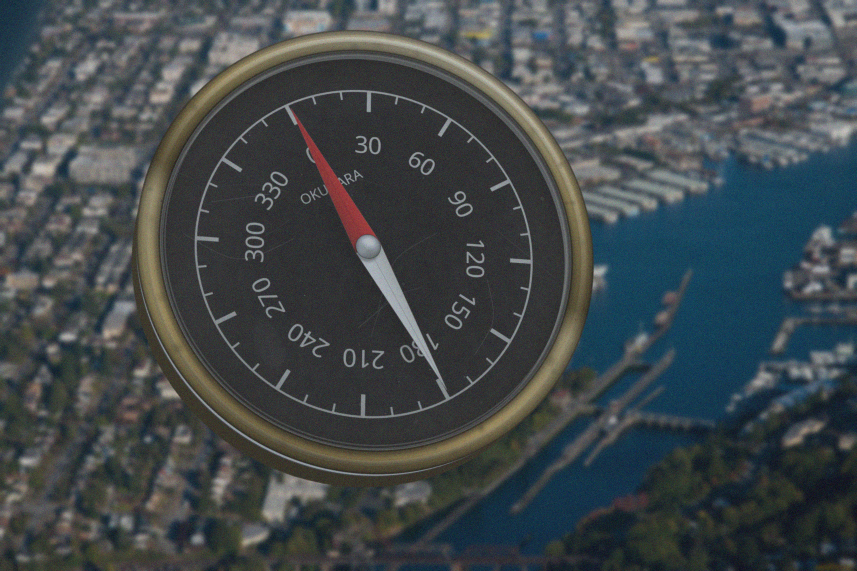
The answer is 0 °
